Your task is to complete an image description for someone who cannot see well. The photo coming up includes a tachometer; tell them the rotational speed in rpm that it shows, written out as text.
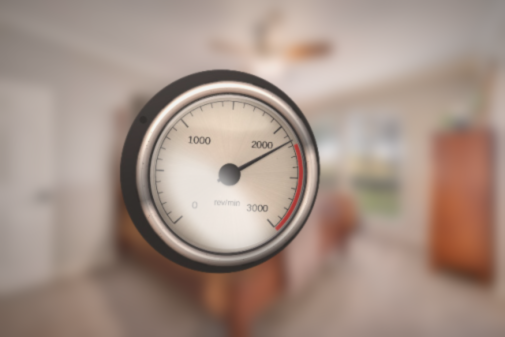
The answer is 2150 rpm
